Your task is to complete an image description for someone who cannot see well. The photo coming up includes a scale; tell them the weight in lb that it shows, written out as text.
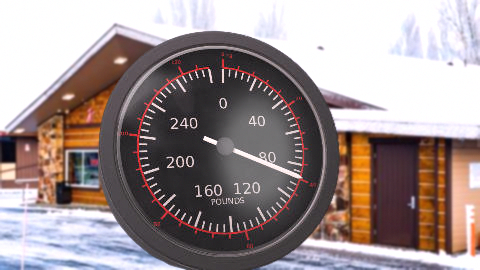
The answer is 88 lb
